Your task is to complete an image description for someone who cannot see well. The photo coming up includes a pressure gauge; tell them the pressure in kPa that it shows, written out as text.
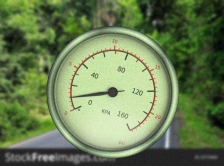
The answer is 10 kPa
